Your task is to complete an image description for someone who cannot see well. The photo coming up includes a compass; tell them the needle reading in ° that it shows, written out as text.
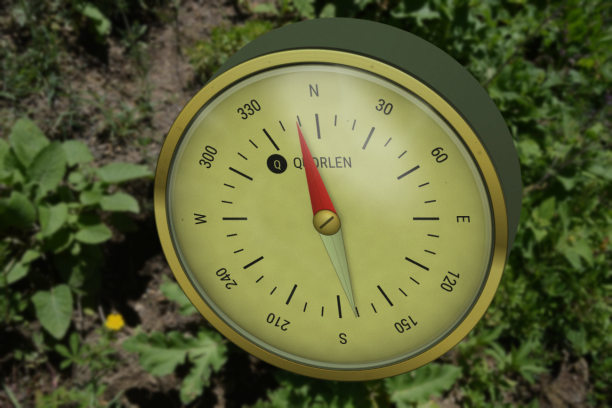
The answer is 350 °
